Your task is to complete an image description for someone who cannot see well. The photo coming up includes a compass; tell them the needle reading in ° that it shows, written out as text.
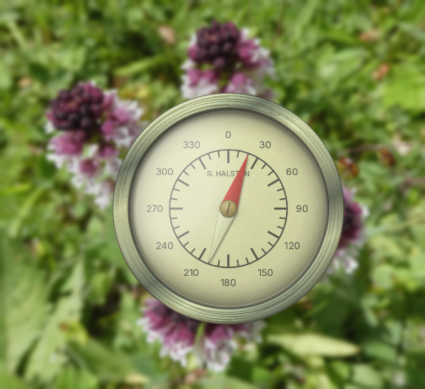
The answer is 20 °
